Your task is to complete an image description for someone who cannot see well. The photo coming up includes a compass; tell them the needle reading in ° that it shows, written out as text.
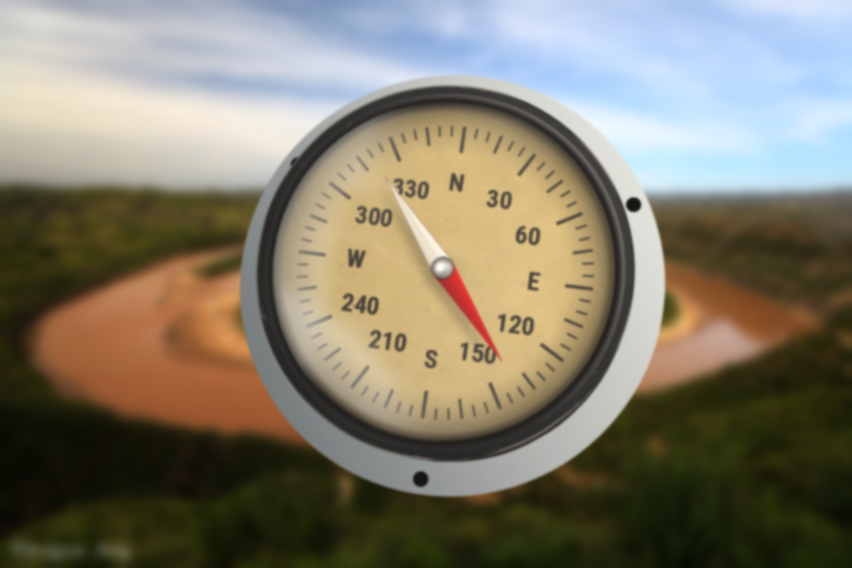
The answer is 140 °
